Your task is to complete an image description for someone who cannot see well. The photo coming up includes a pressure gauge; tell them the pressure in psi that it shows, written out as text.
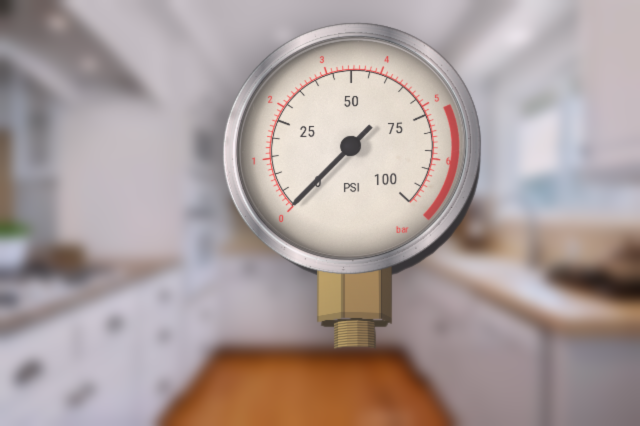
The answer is 0 psi
